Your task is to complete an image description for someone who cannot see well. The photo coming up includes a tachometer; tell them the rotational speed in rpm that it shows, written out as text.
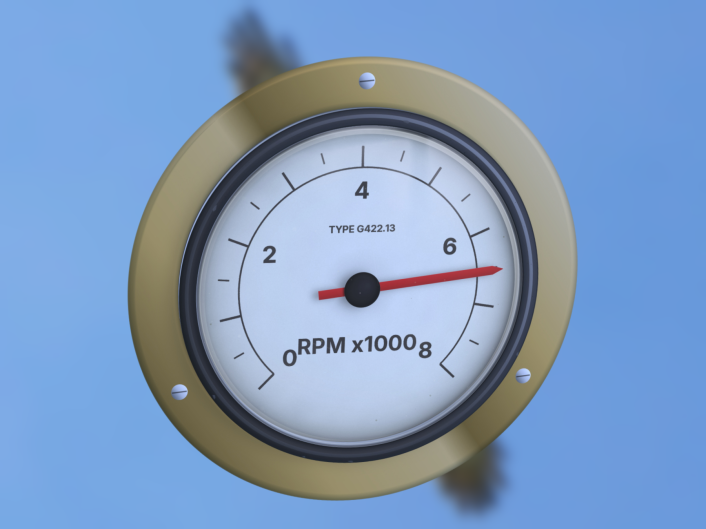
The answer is 6500 rpm
